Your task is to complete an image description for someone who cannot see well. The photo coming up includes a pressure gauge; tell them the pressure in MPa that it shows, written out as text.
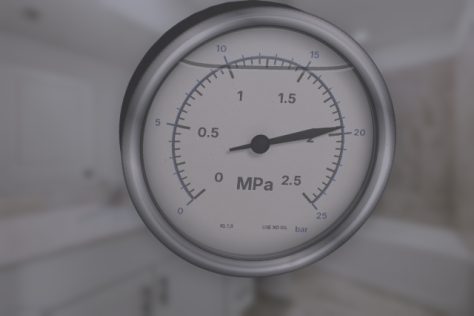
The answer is 1.95 MPa
